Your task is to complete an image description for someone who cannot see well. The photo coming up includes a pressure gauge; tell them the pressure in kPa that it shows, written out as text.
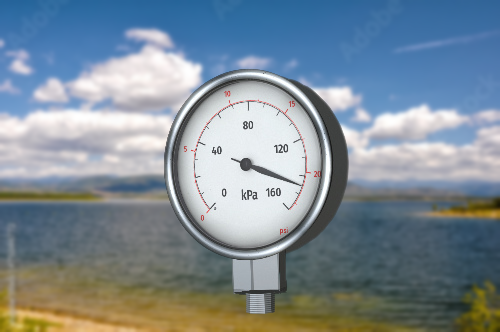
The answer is 145 kPa
